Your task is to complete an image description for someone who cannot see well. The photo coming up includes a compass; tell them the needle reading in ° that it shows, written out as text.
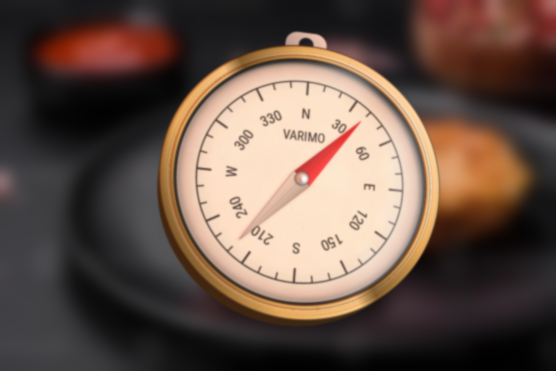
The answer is 40 °
